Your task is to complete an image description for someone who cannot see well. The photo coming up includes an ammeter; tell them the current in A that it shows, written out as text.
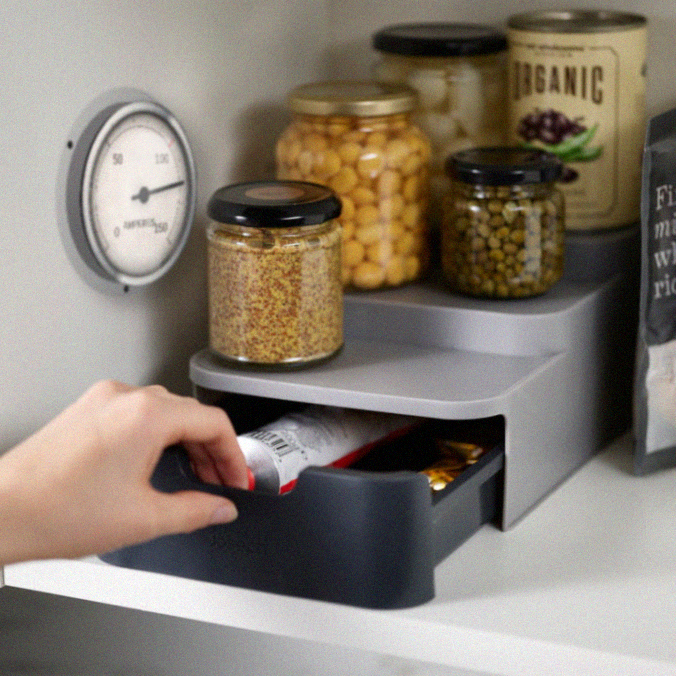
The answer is 120 A
